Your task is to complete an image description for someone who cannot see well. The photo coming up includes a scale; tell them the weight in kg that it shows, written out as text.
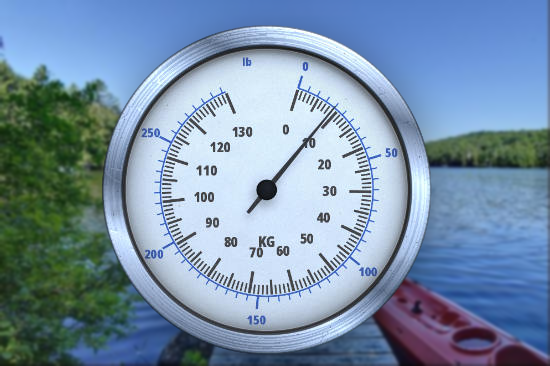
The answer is 9 kg
